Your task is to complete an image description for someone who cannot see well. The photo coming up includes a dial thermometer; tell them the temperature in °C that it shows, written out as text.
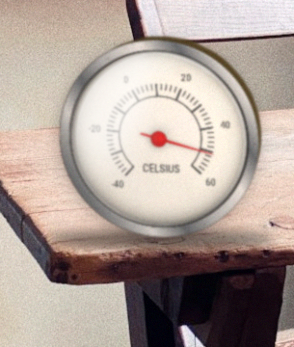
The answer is 50 °C
